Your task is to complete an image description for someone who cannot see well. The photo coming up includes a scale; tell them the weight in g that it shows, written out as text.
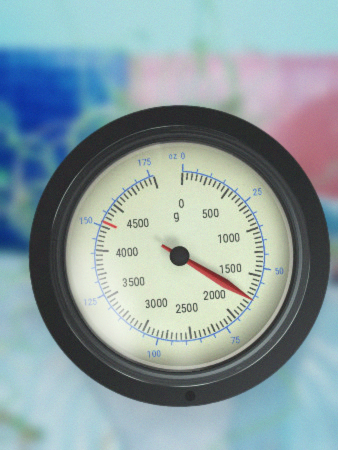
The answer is 1750 g
